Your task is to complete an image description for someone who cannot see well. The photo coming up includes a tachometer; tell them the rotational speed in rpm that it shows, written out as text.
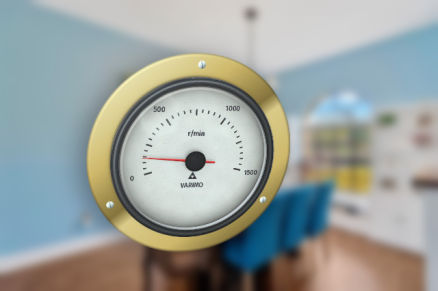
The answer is 150 rpm
